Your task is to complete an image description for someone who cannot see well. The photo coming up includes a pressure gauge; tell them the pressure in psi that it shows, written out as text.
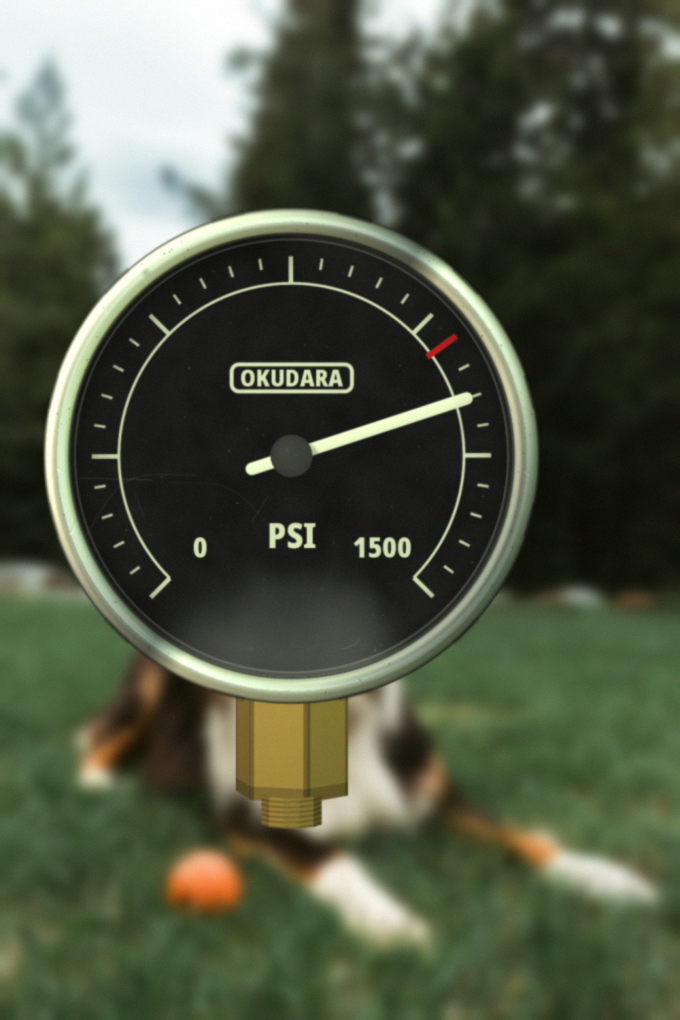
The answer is 1150 psi
